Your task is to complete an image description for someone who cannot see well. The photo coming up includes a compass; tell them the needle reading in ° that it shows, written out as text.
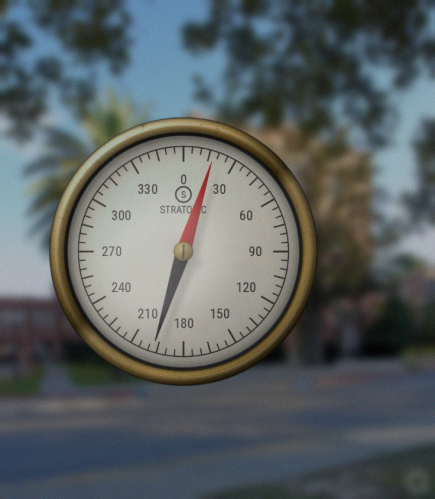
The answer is 17.5 °
